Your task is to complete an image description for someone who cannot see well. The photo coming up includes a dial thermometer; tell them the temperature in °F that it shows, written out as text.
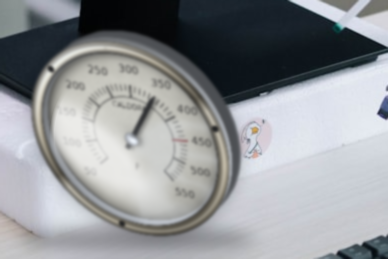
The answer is 350 °F
